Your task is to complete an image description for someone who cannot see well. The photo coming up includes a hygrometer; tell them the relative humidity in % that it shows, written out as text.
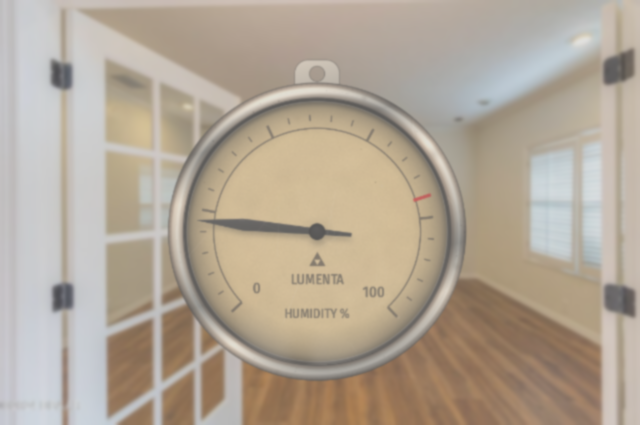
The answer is 18 %
